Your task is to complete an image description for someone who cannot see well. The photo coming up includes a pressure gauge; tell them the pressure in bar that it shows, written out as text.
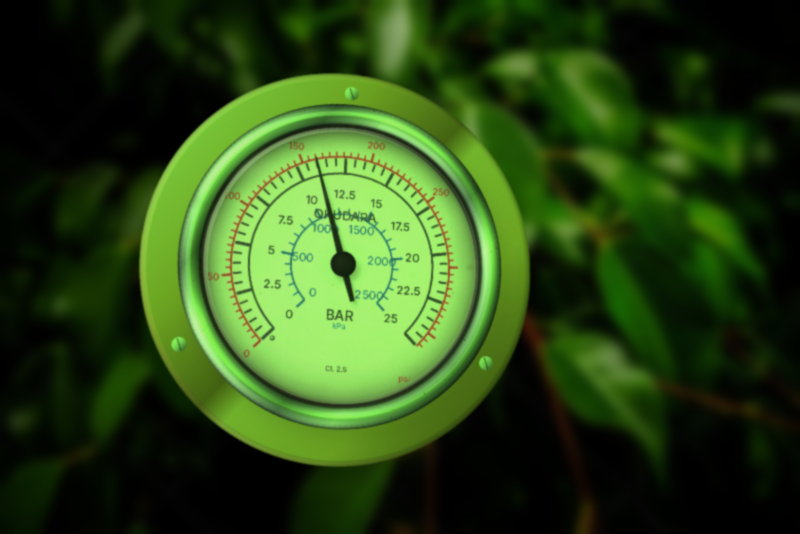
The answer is 11 bar
